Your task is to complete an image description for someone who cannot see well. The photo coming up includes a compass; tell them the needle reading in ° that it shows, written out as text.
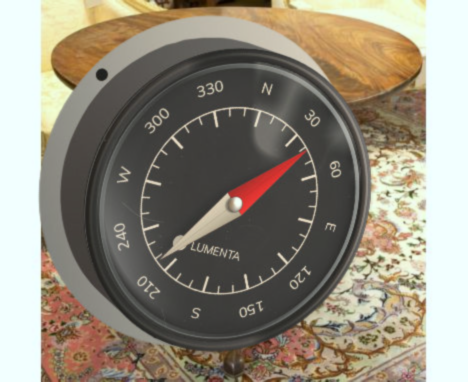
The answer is 40 °
